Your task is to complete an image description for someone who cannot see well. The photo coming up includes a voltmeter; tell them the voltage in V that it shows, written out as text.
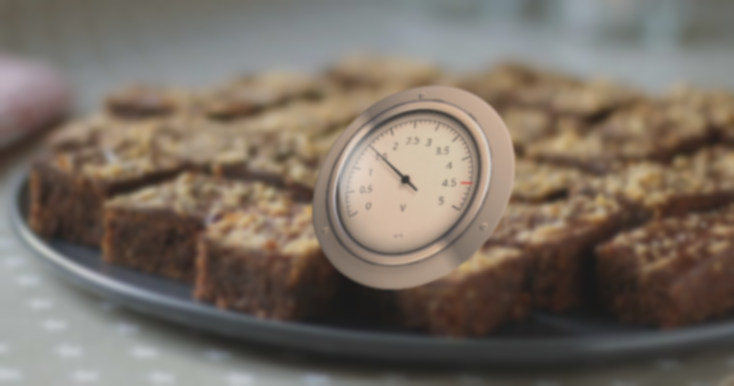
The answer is 1.5 V
